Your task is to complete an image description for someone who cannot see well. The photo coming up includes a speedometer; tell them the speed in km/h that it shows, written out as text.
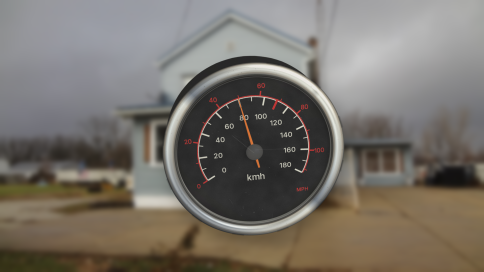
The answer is 80 km/h
